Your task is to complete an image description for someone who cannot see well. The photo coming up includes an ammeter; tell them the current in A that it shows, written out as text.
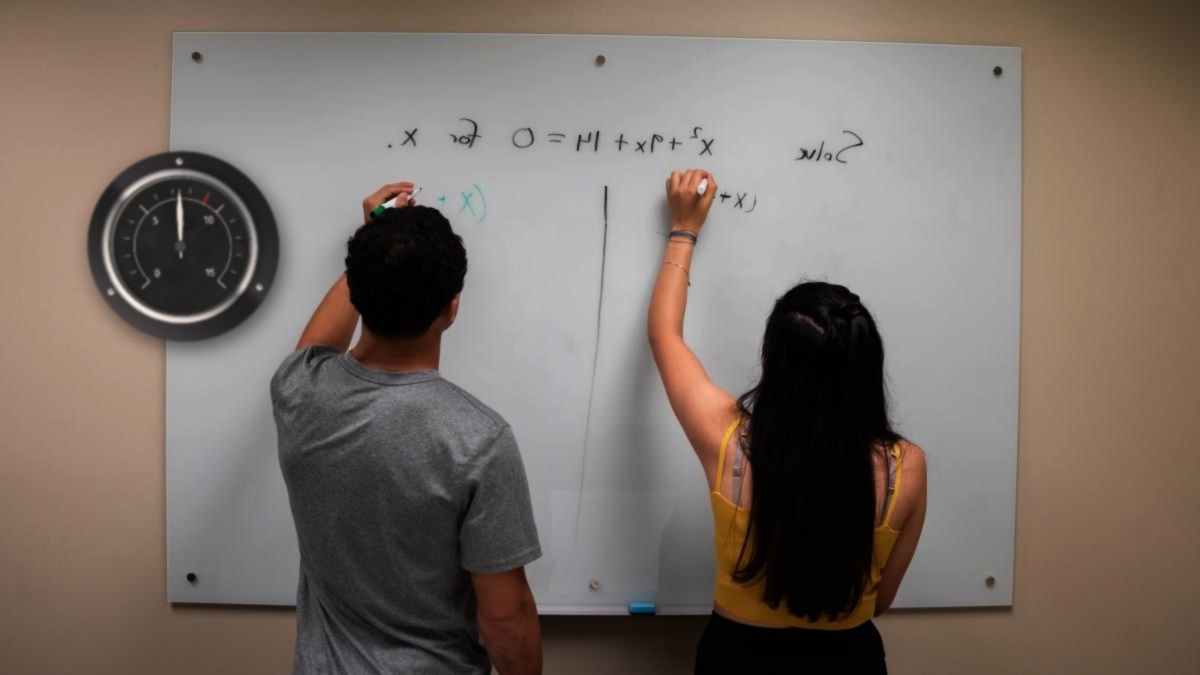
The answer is 7.5 A
